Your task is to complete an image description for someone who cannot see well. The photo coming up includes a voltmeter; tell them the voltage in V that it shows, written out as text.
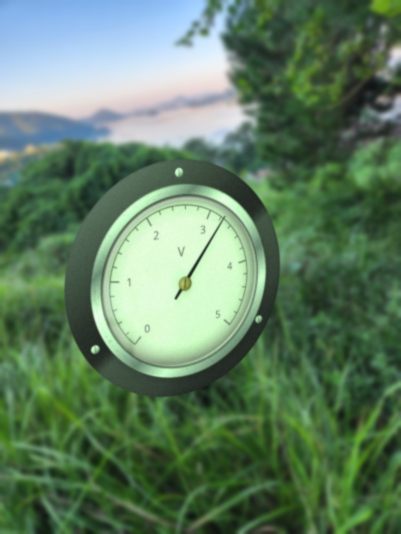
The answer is 3.2 V
